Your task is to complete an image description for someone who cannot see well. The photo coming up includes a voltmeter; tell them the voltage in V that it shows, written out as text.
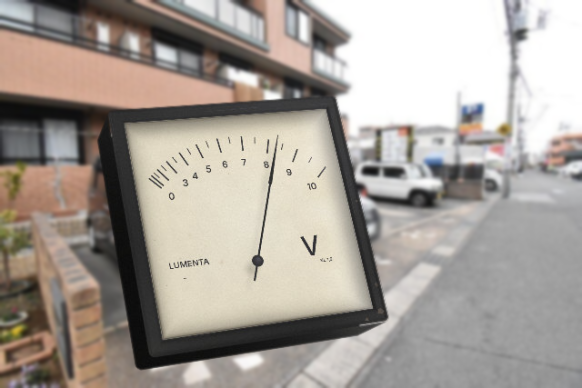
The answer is 8.25 V
